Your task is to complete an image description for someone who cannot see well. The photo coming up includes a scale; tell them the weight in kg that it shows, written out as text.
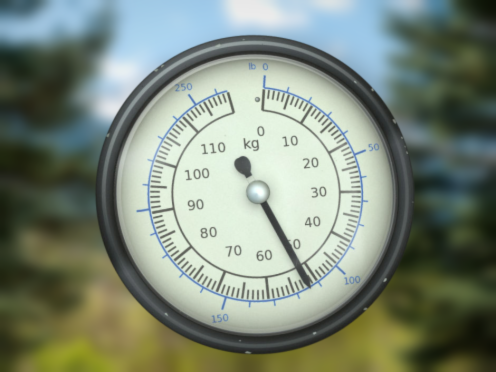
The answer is 52 kg
